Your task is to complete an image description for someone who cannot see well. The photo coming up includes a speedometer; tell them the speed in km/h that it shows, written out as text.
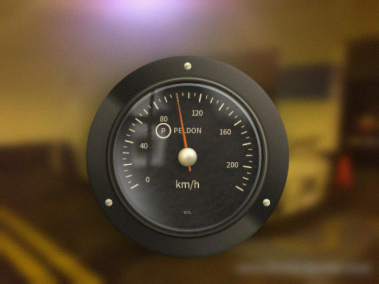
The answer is 100 km/h
